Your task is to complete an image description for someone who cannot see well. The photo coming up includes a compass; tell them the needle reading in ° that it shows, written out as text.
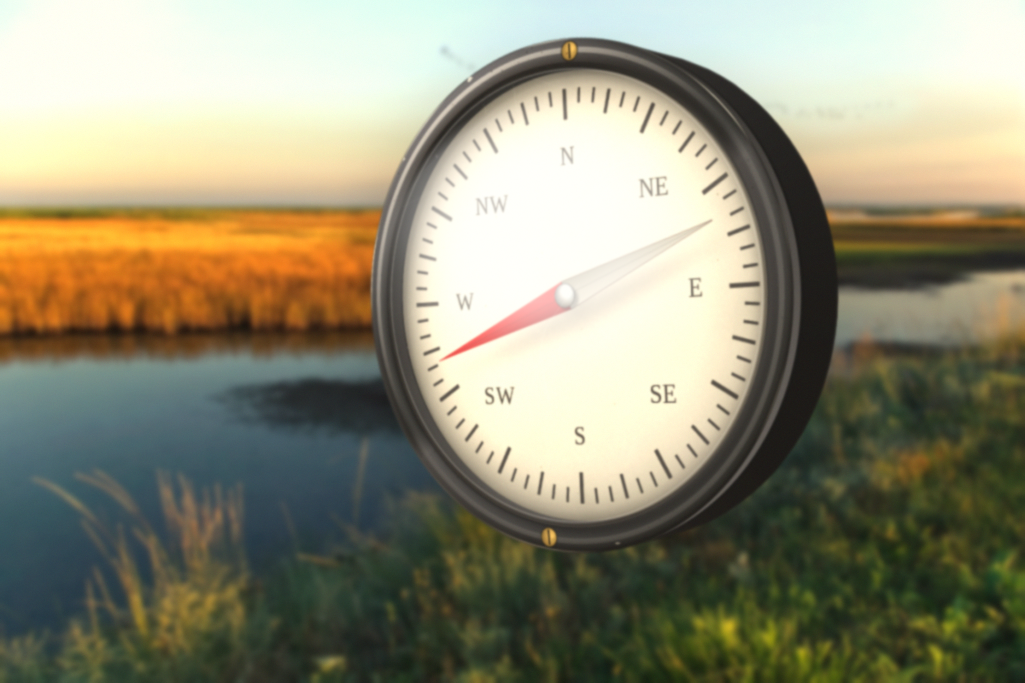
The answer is 250 °
